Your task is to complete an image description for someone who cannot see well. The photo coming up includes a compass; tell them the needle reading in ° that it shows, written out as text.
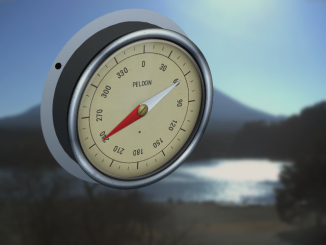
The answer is 240 °
